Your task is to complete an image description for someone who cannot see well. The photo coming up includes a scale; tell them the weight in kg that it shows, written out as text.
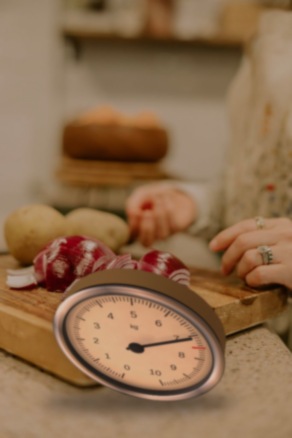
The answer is 7 kg
